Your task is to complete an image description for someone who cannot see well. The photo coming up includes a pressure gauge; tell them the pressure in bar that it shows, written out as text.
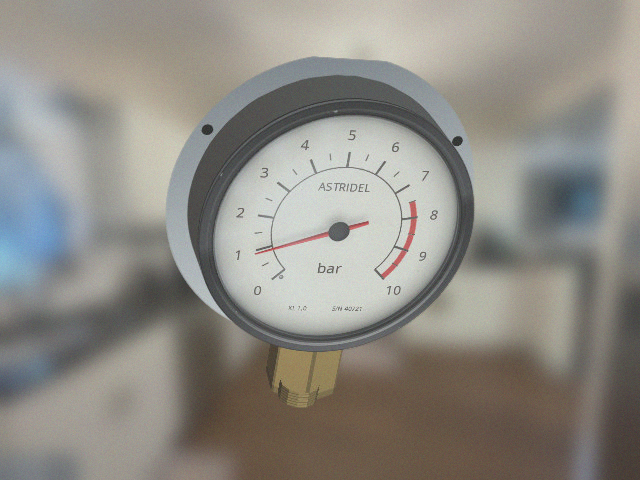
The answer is 1 bar
